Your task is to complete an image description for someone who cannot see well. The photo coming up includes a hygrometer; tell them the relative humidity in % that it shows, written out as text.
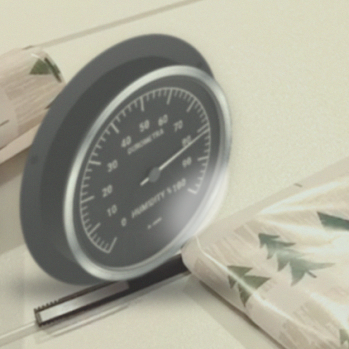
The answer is 80 %
